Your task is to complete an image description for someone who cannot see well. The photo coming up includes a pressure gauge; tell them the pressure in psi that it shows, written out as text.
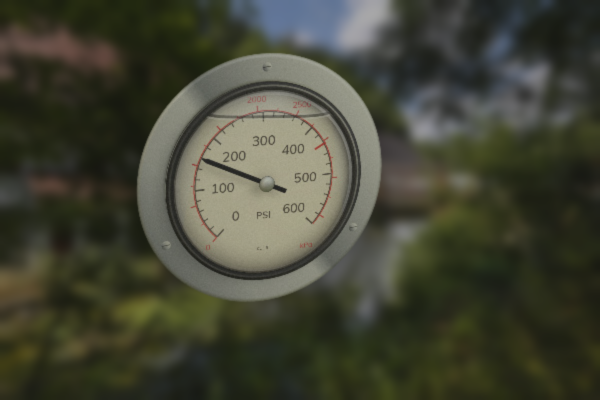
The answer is 160 psi
